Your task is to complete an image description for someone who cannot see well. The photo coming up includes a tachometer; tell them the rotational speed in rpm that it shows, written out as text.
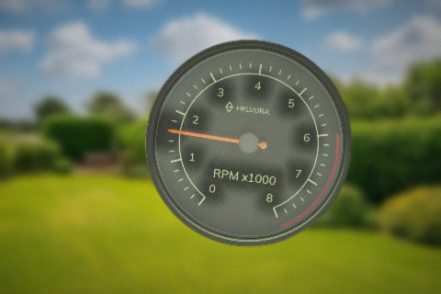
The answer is 1600 rpm
